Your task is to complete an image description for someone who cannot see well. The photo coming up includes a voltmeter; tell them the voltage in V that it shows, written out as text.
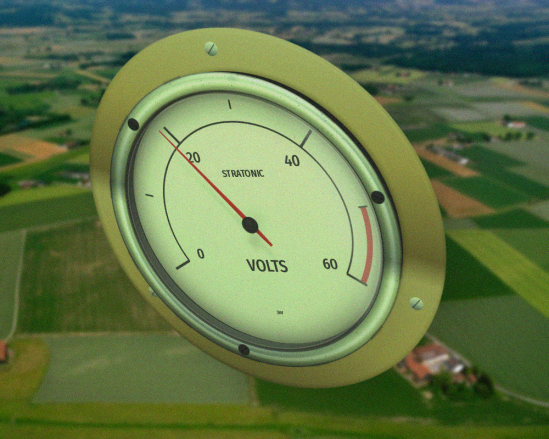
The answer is 20 V
